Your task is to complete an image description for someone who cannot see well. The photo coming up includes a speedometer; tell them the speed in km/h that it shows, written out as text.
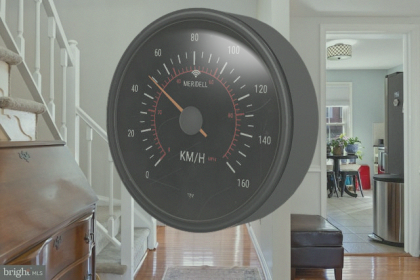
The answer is 50 km/h
